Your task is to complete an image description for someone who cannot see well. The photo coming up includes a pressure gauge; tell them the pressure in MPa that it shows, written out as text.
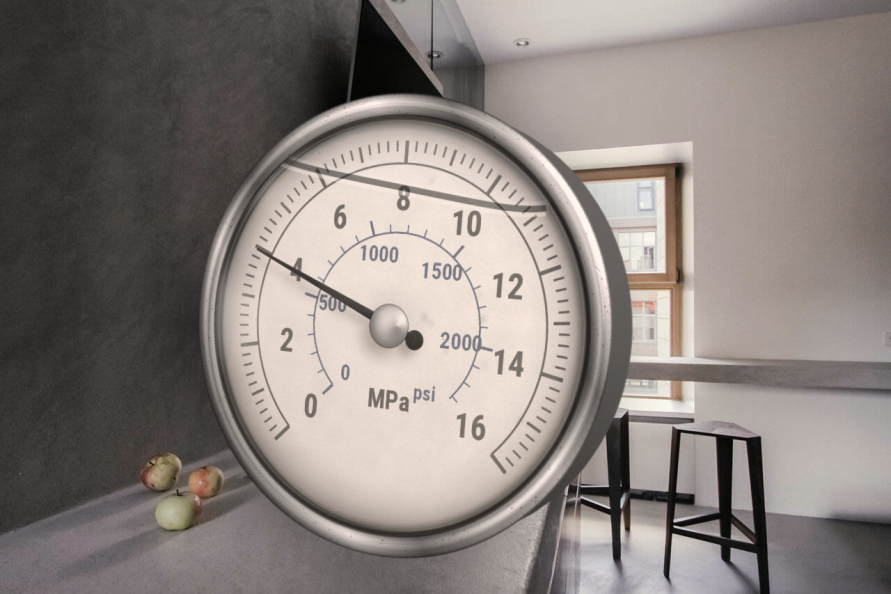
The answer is 4 MPa
